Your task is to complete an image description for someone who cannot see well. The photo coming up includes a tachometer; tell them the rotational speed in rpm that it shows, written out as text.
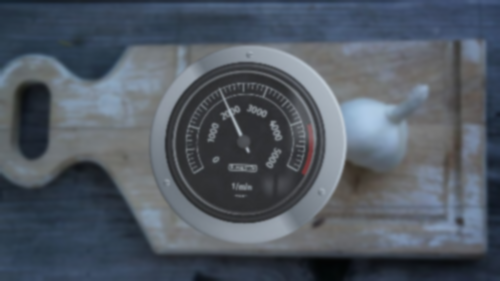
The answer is 2000 rpm
